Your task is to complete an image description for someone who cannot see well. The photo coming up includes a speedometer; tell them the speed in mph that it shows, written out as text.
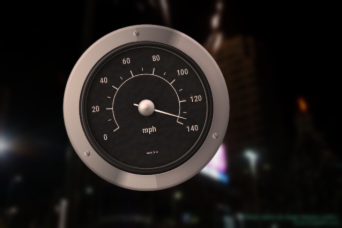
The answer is 135 mph
